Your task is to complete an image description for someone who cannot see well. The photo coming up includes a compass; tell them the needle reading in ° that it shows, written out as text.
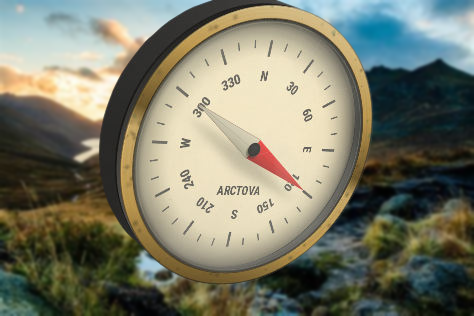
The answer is 120 °
